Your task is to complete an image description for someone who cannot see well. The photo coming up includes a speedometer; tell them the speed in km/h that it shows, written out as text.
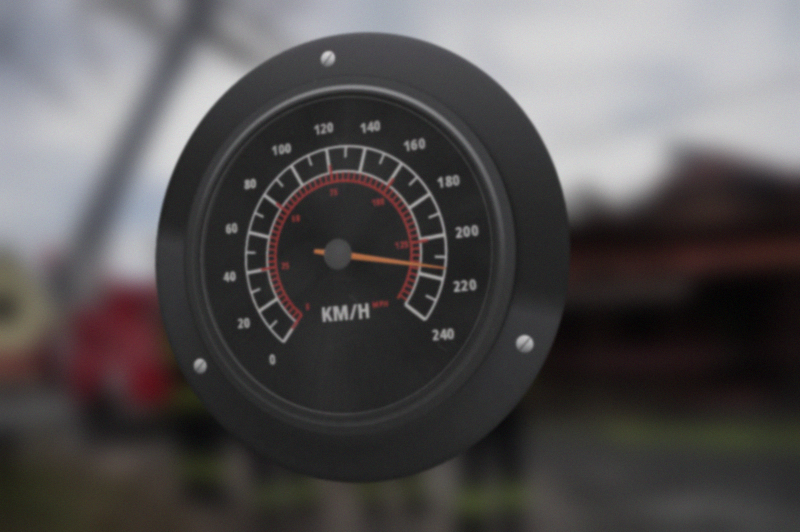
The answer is 215 km/h
